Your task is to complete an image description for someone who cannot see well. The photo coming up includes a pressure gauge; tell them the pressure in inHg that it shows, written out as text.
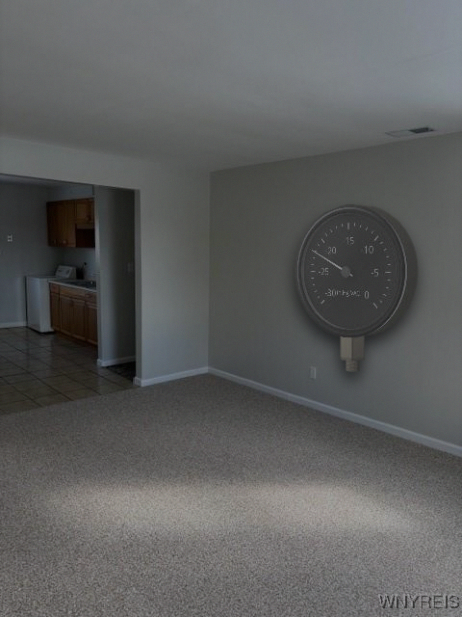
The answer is -22 inHg
